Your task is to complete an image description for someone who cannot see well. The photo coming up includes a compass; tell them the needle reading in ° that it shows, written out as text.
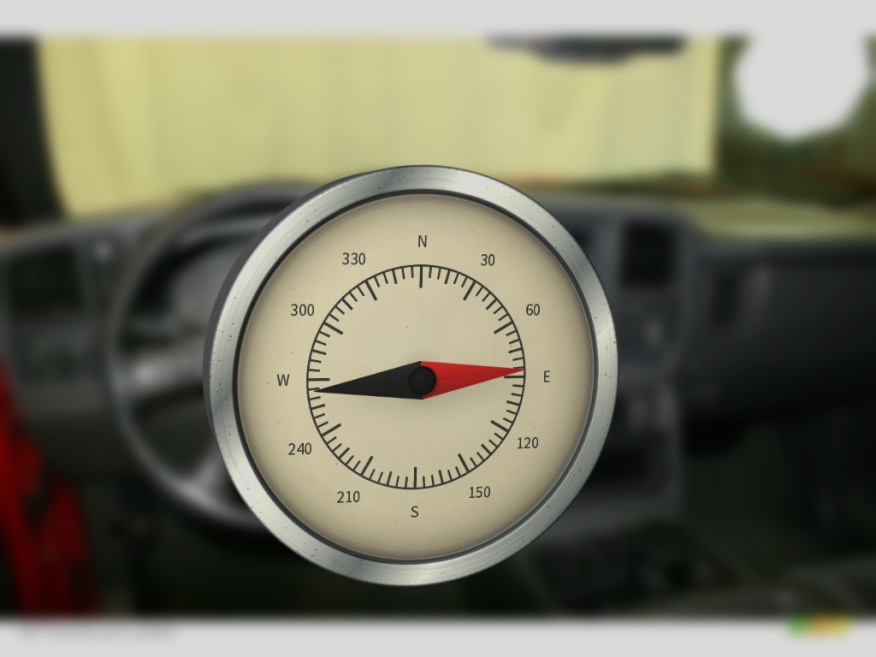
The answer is 85 °
